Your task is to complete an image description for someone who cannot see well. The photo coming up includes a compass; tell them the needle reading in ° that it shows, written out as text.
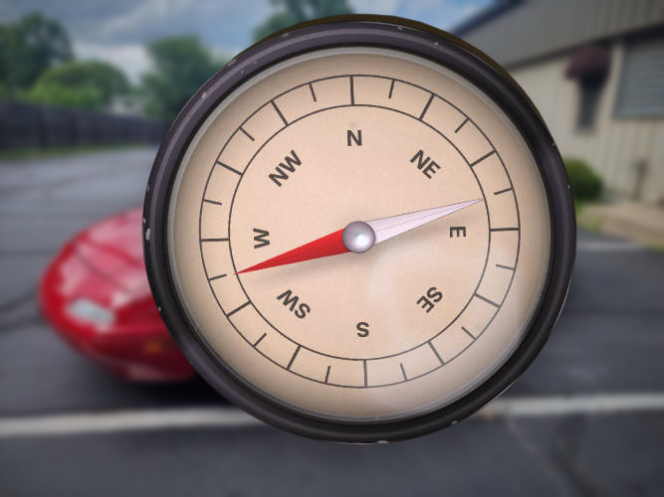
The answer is 255 °
